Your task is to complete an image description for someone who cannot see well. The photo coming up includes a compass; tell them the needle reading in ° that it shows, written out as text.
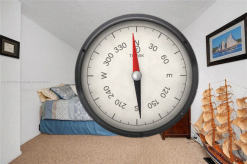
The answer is 355 °
